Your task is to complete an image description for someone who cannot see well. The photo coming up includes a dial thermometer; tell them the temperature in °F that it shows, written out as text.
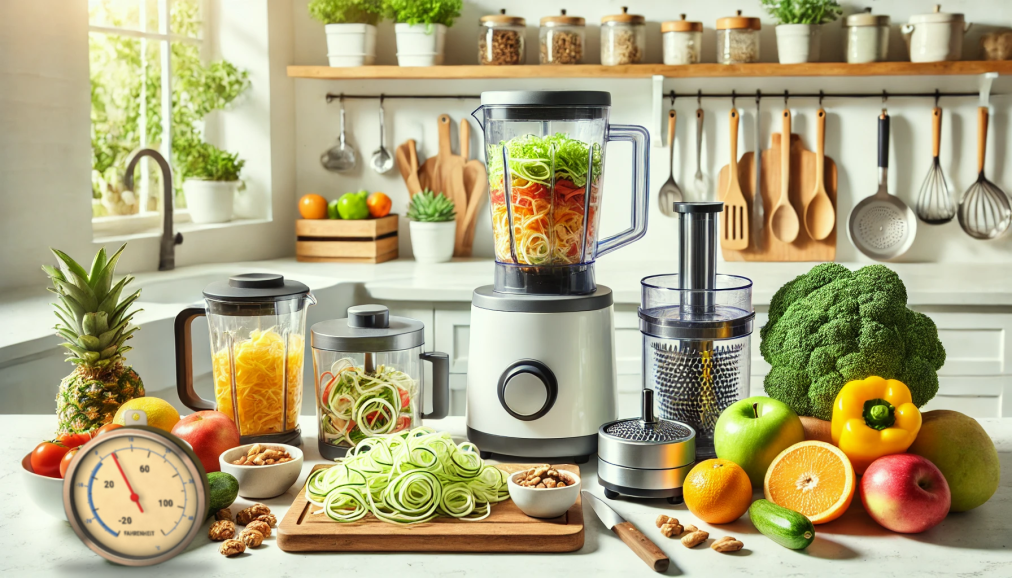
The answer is 40 °F
